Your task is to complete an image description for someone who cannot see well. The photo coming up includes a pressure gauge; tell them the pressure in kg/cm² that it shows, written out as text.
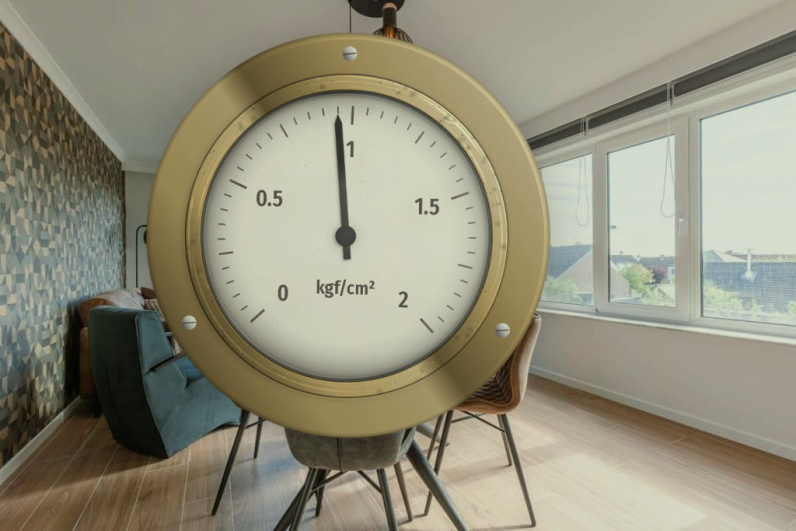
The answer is 0.95 kg/cm²
